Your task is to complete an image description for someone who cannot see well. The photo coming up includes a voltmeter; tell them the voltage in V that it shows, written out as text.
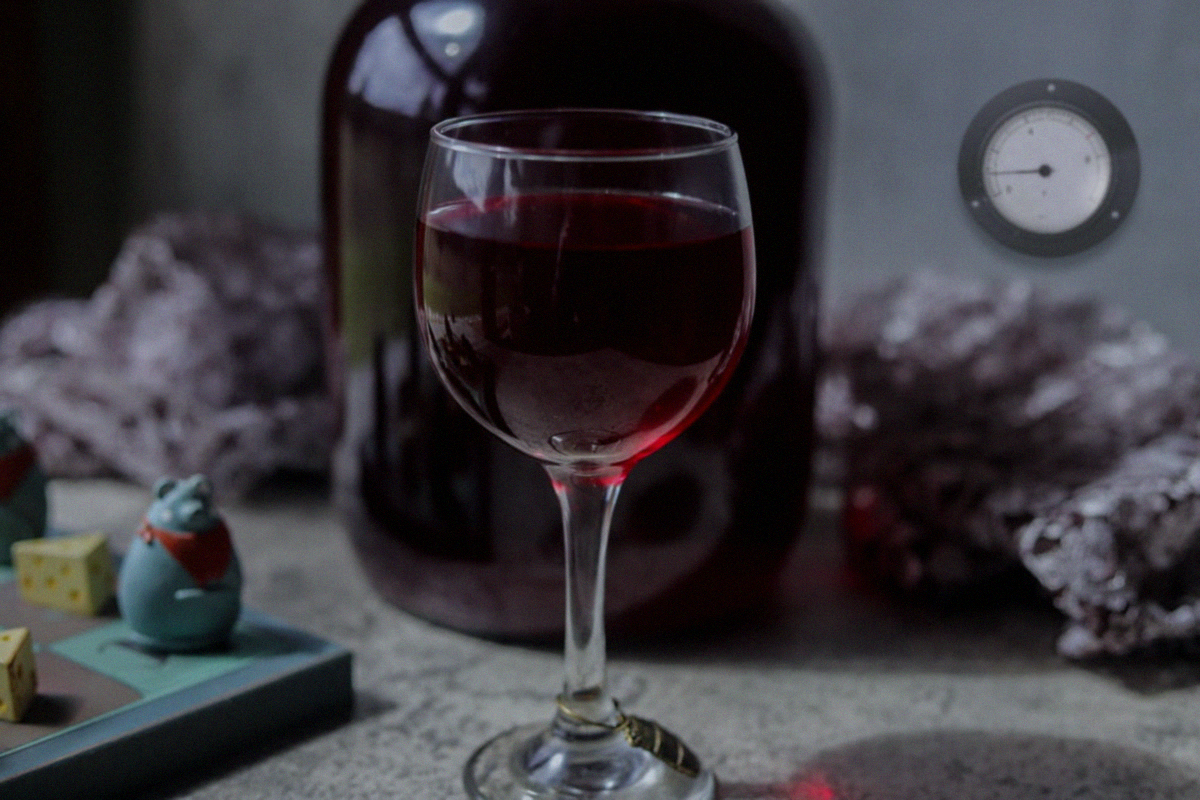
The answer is 1 V
